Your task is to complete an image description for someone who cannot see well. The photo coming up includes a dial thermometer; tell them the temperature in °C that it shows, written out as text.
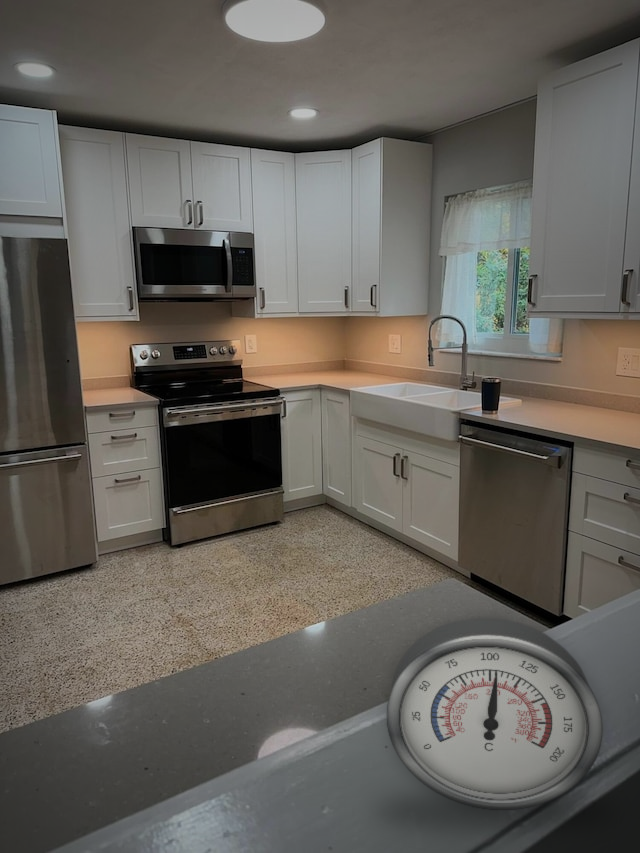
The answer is 105 °C
